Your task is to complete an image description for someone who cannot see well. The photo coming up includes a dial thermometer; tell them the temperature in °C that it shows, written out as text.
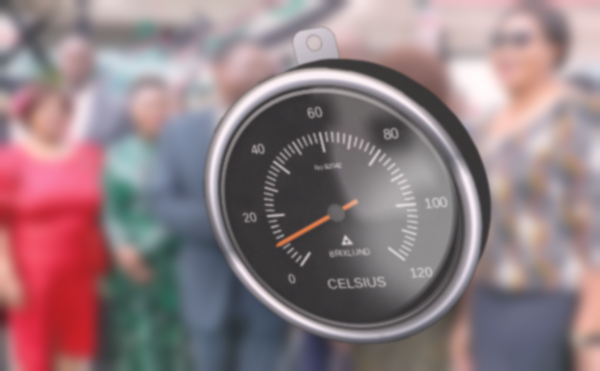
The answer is 10 °C
